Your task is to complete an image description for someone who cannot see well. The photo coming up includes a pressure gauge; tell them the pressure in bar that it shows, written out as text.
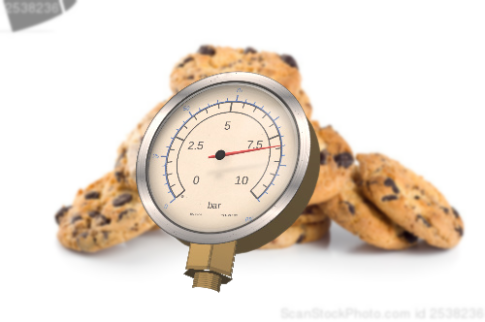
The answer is 8 bar
